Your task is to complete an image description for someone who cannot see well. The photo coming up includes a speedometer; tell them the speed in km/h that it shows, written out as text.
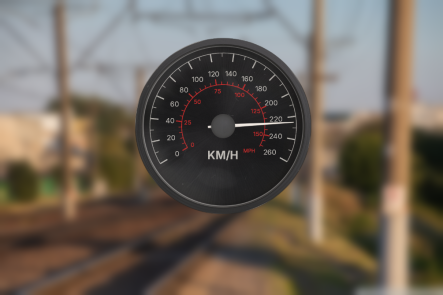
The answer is 225 km/h
